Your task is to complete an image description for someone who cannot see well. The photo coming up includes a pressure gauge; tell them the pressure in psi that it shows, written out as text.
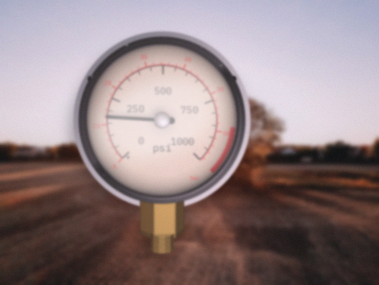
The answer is 175 psi
